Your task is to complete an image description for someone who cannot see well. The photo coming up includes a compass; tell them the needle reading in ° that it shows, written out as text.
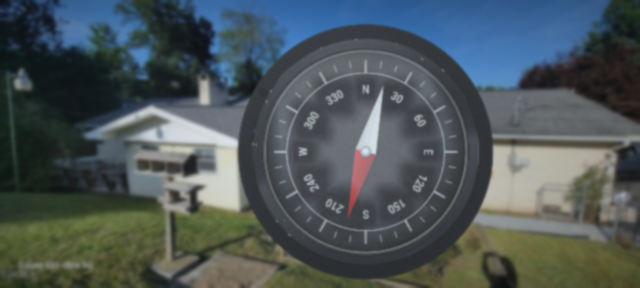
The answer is 195 °
